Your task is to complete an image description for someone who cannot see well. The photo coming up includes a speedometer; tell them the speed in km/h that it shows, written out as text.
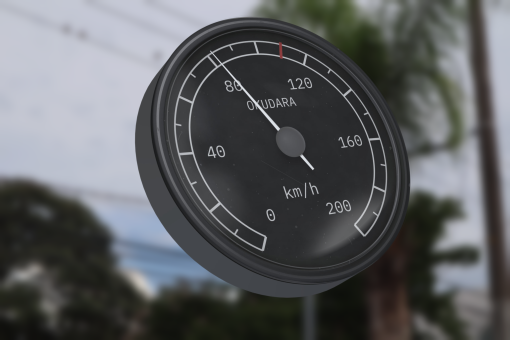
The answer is 80 km/h
